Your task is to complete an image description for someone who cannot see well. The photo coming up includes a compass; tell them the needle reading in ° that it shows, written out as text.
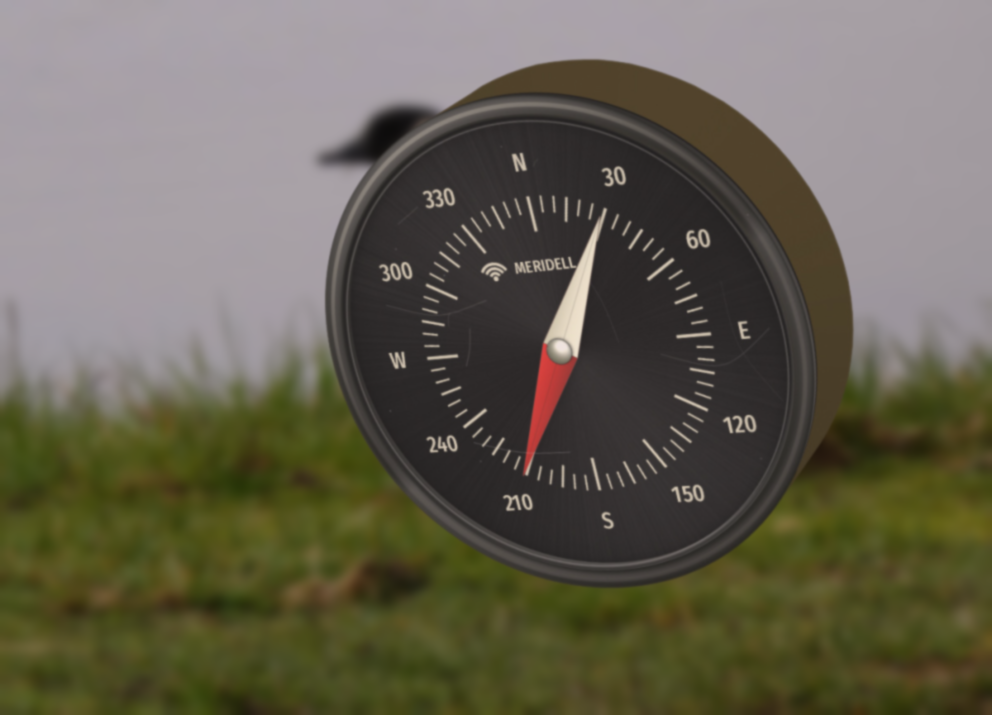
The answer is 210 °
